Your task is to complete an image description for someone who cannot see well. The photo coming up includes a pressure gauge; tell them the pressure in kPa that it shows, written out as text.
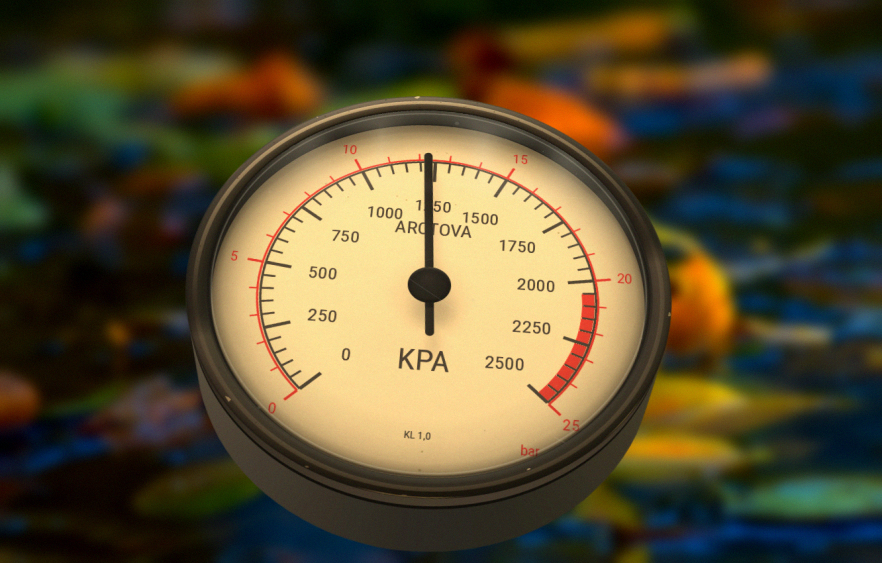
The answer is 1225 kPa
